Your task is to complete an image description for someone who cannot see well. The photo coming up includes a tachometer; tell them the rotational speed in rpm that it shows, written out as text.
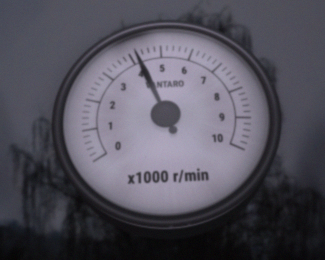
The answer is 4200 rpm
